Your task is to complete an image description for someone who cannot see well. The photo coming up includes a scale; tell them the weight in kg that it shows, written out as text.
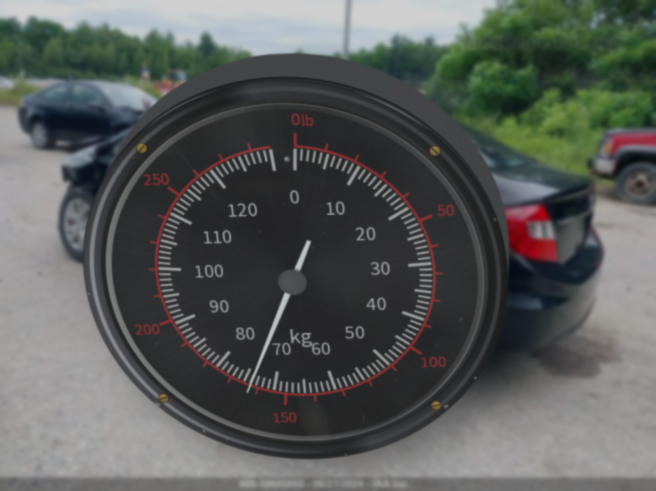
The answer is 74 kg
